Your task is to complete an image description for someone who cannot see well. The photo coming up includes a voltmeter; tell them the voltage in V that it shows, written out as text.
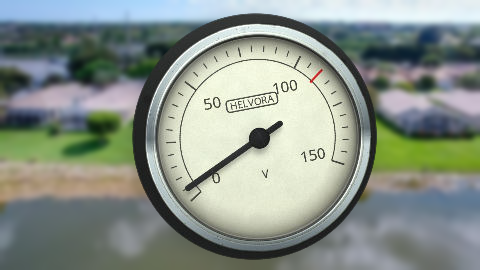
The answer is 5 V
